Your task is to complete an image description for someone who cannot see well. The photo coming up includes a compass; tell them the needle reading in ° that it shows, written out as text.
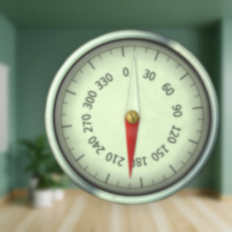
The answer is 190 °
